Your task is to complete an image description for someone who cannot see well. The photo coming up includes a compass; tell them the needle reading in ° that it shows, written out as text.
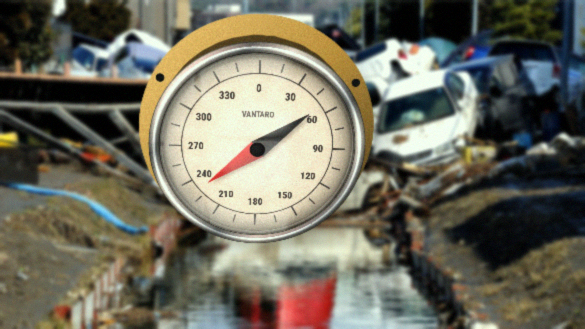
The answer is 232.5 °
